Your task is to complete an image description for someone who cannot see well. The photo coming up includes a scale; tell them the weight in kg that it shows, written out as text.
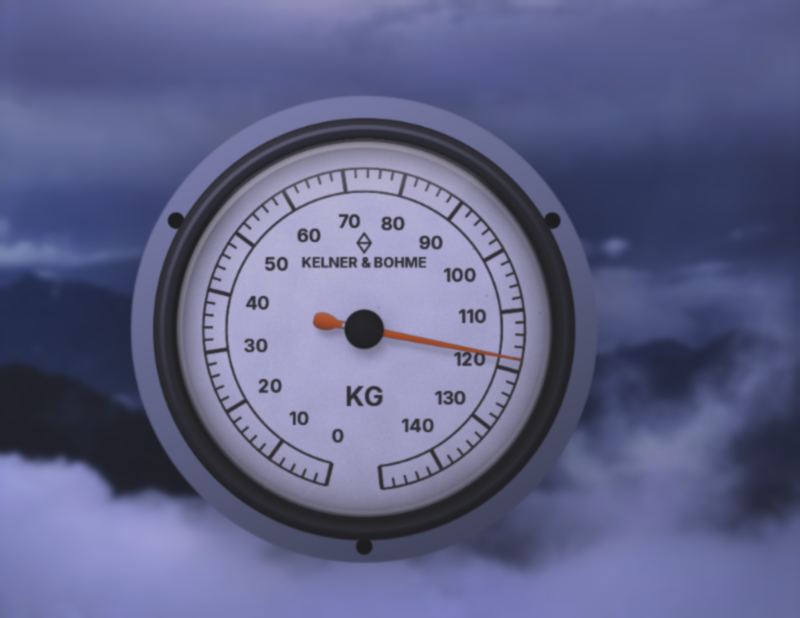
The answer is 118 kg
